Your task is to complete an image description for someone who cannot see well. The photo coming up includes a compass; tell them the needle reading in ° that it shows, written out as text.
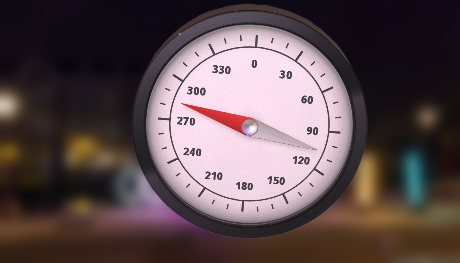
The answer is 285 °
